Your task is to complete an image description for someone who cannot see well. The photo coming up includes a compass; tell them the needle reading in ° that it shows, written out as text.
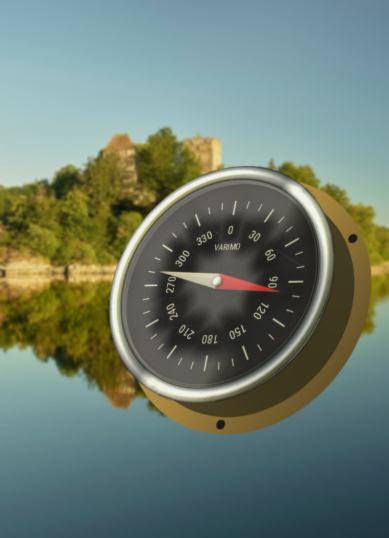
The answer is 100 °
